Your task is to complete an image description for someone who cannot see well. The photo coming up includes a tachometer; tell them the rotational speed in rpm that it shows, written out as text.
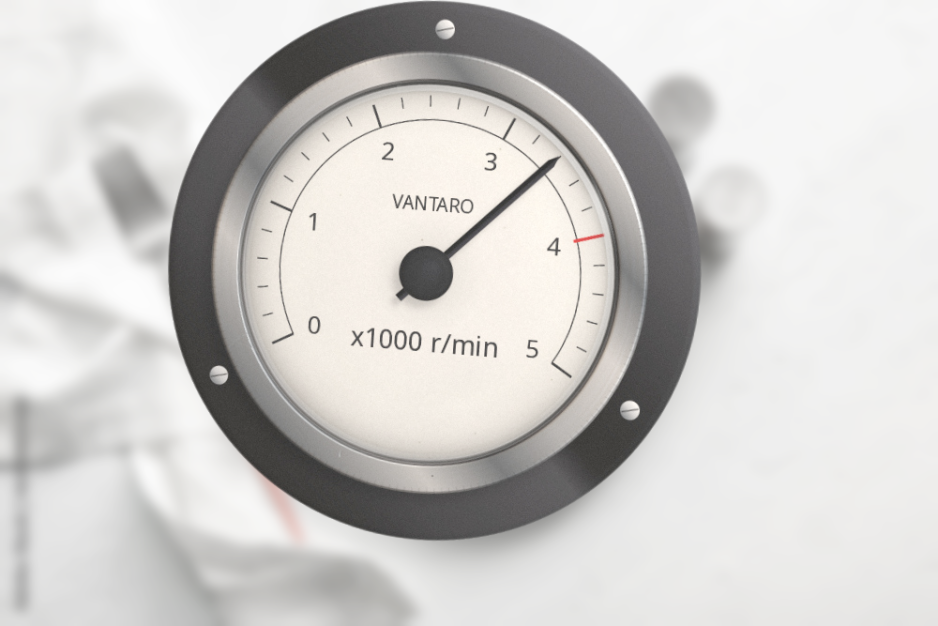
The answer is 3400 rpm
